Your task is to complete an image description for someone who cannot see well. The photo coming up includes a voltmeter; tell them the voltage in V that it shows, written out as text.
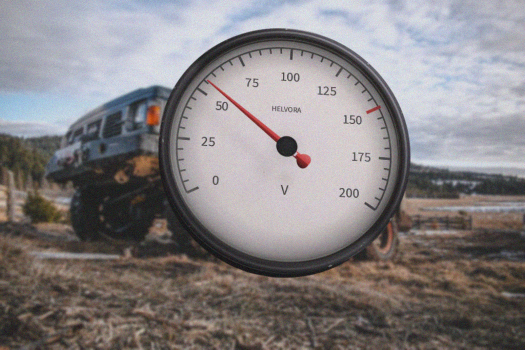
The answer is 55 V
